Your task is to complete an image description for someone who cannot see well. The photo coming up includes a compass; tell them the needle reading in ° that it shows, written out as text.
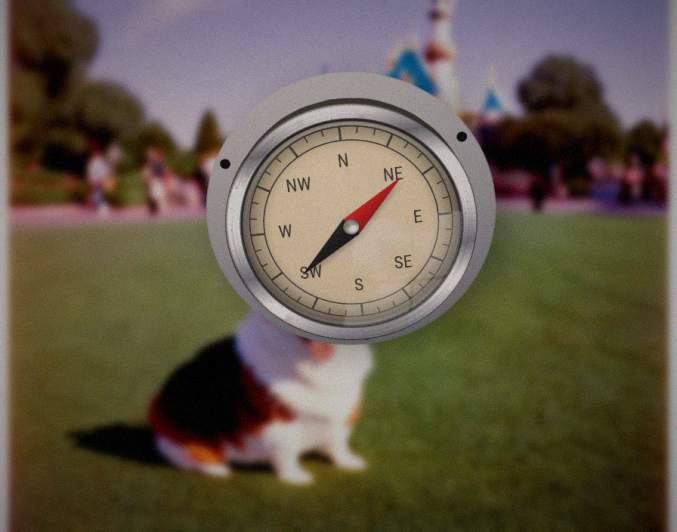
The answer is 50 °
